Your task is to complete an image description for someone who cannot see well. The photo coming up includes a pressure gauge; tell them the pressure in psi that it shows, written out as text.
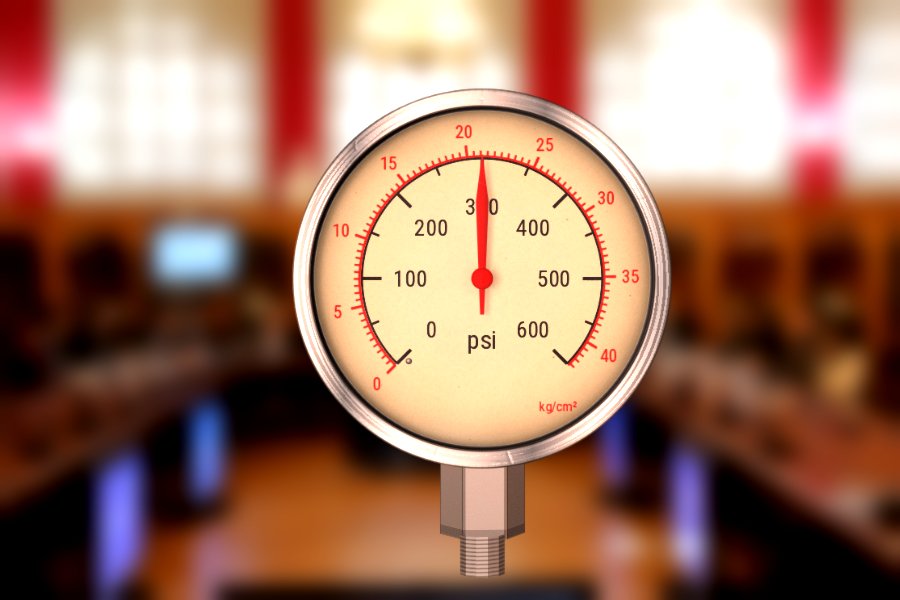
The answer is 300 psi
